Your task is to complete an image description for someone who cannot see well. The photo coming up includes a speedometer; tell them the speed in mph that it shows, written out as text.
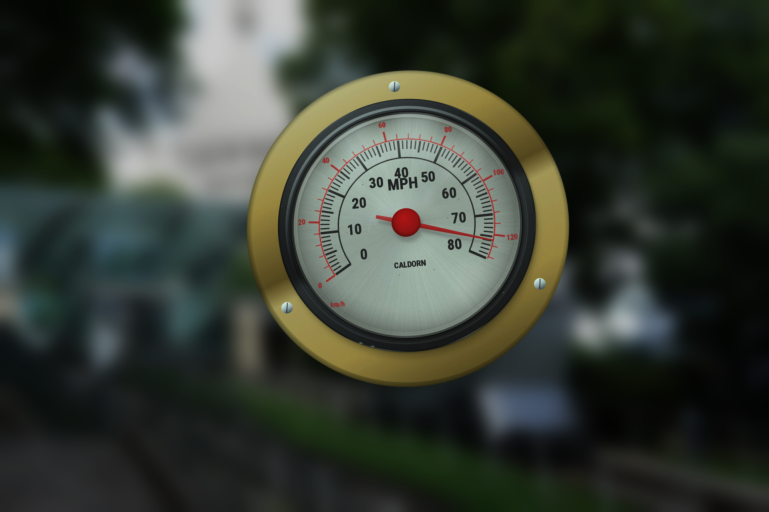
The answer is 76 mph
